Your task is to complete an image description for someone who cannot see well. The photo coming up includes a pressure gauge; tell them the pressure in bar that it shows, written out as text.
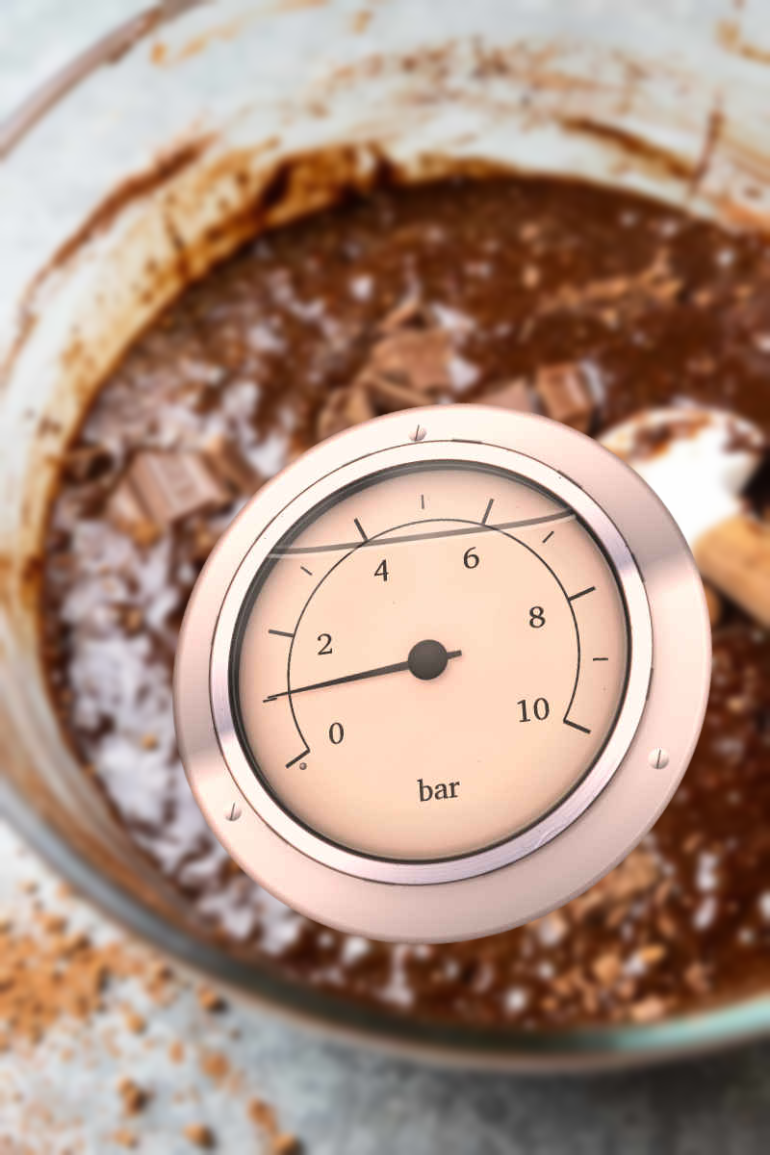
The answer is 1 bar
